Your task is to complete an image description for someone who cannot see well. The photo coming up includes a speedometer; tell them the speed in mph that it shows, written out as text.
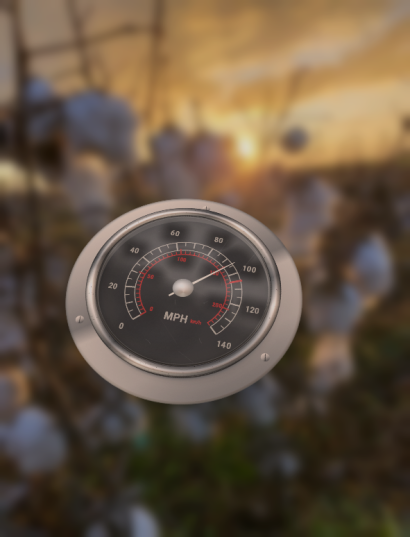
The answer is 95 mph
